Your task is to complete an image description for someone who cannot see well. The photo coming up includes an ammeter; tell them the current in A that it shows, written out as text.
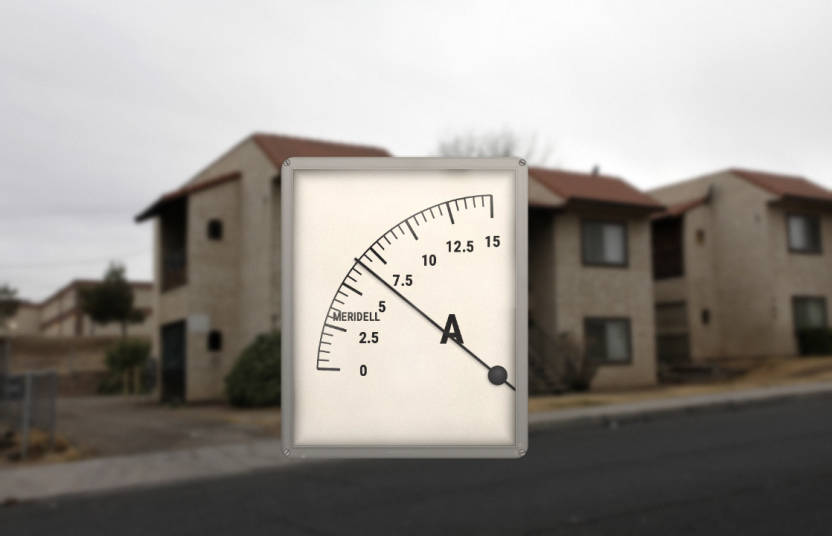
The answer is 6.5 A
